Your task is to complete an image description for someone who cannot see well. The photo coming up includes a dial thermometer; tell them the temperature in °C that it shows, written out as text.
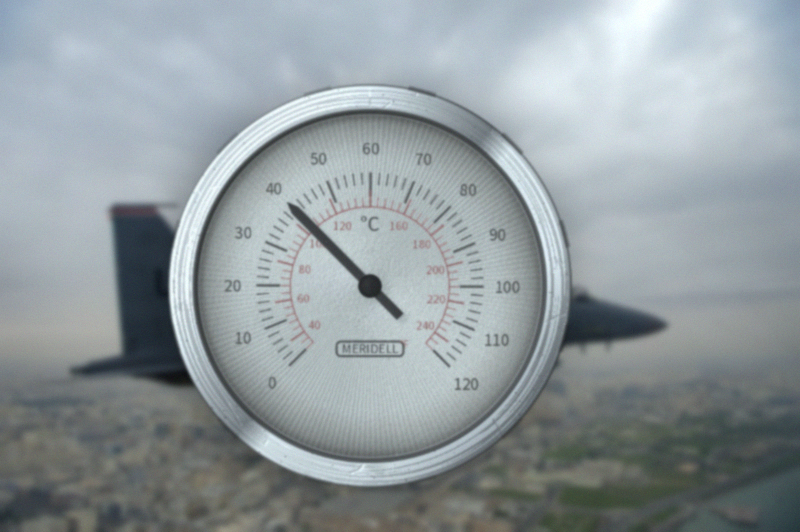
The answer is 40 °C
